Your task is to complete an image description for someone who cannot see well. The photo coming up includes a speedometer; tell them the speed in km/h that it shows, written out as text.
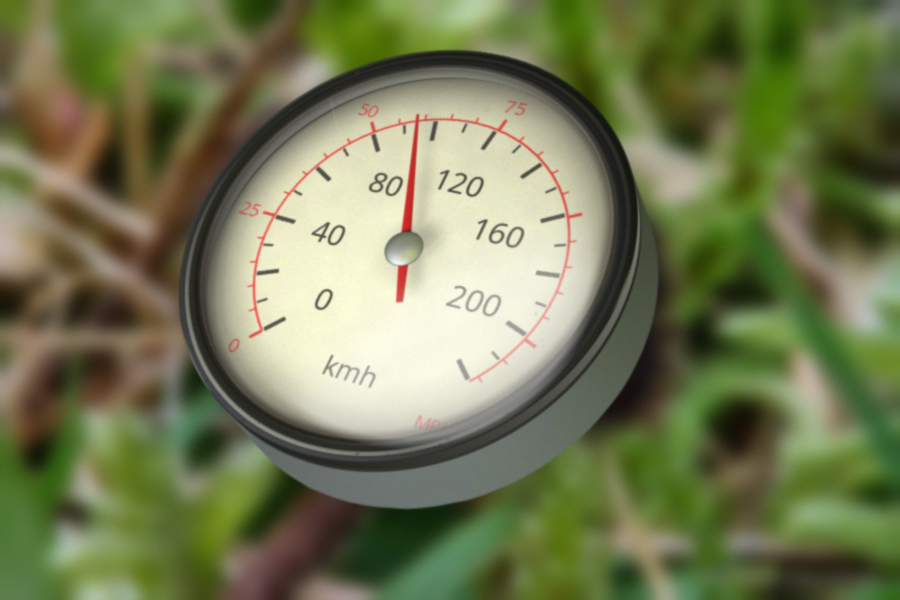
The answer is 95 km/h
